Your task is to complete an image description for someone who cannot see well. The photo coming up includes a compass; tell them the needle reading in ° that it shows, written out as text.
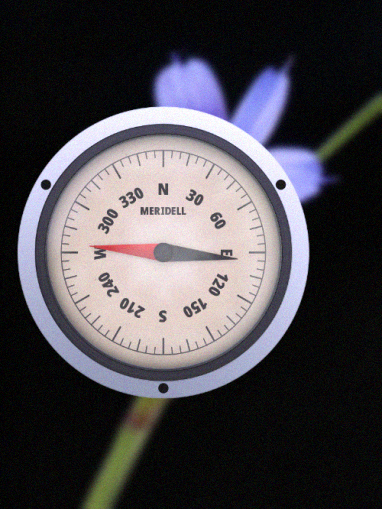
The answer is 275 °
